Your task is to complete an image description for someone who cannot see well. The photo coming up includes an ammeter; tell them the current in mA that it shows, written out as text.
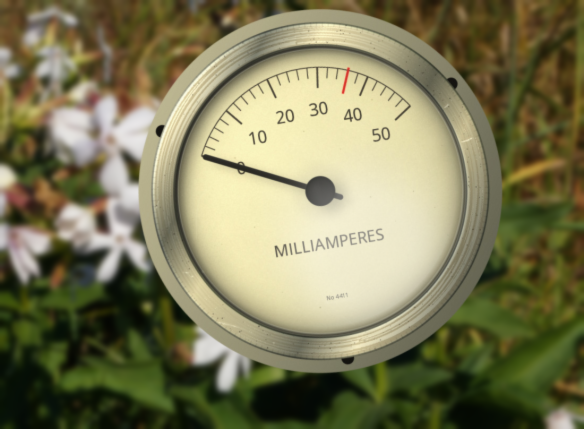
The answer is 0 mA
